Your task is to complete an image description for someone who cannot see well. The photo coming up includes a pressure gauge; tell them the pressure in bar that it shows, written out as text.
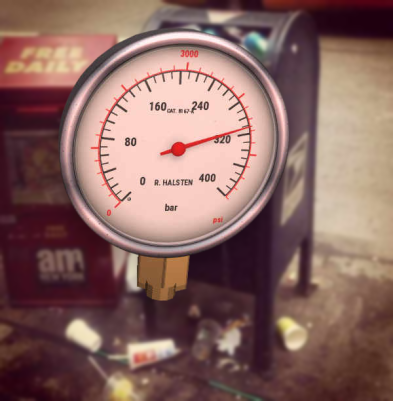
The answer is 310 bar
